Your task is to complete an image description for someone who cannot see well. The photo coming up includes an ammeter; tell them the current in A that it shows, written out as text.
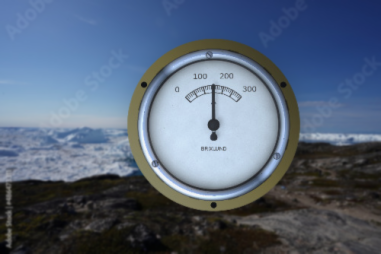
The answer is 150 A
